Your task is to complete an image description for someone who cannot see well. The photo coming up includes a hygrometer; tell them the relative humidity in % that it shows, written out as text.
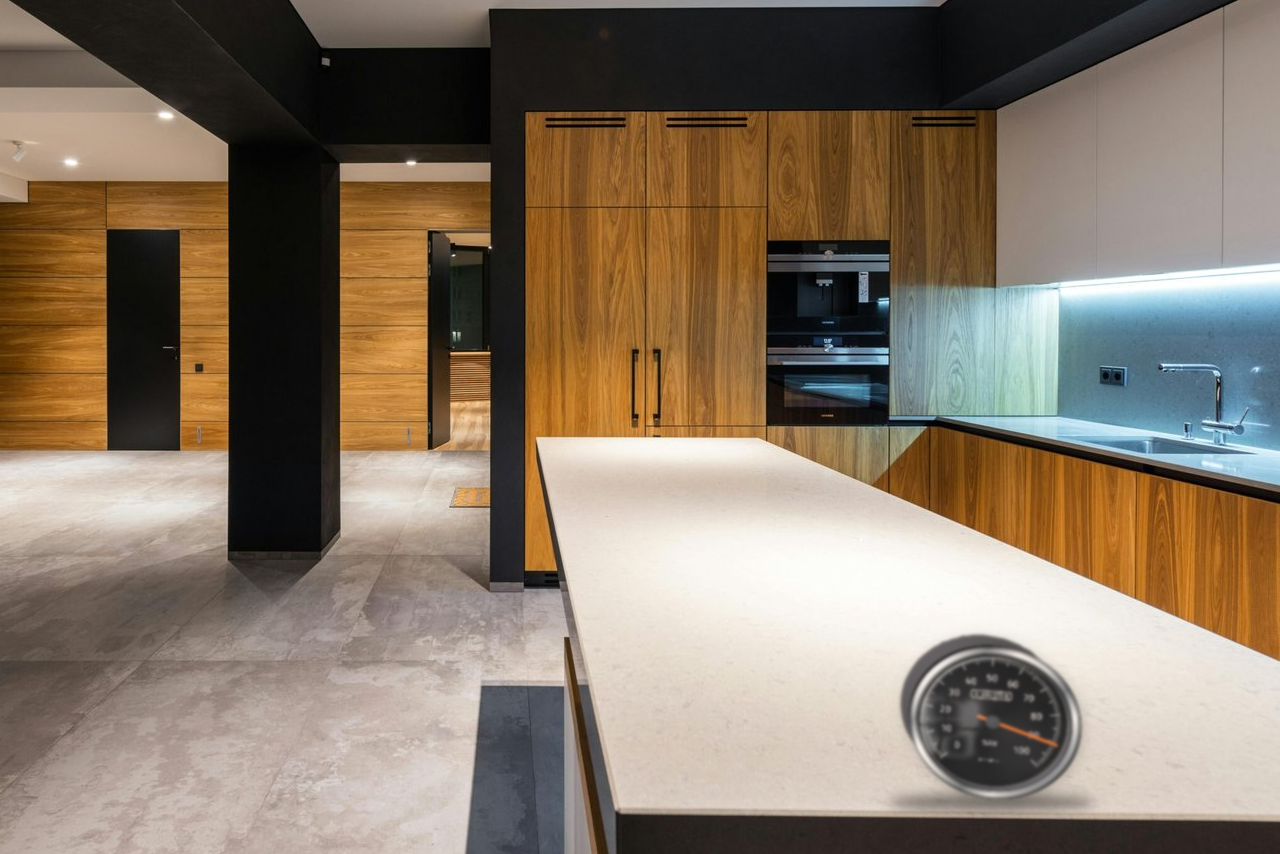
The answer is 90 %
